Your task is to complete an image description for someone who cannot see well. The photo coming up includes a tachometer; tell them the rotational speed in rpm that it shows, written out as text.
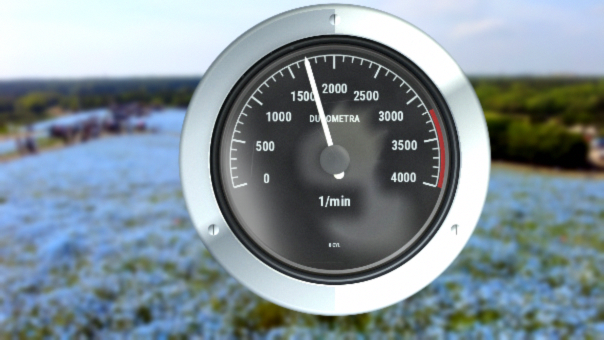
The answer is 1700 rpm
